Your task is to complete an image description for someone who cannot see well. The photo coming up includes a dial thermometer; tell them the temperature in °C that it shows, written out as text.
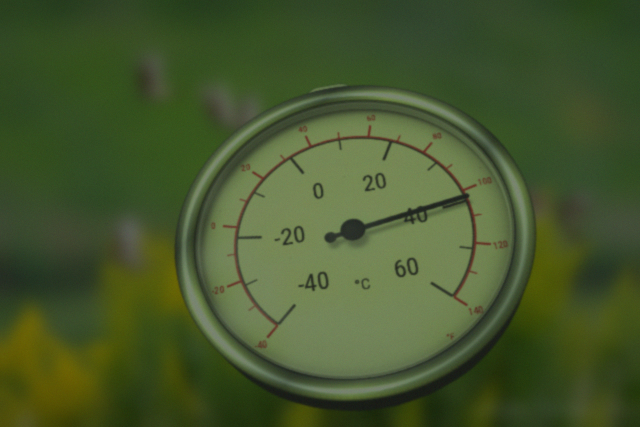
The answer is 40 °C
